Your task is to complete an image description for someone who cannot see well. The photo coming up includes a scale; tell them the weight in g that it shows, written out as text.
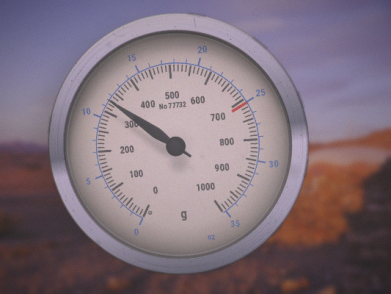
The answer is 330 g
